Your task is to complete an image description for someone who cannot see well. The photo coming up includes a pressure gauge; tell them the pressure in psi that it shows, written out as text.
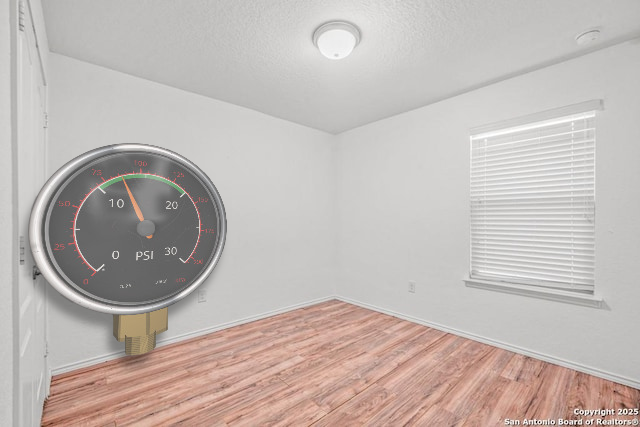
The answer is 12.5 psi
